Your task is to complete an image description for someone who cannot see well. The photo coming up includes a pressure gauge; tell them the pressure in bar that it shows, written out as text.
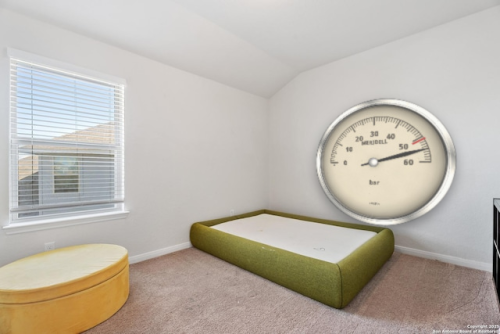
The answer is 55 bar
